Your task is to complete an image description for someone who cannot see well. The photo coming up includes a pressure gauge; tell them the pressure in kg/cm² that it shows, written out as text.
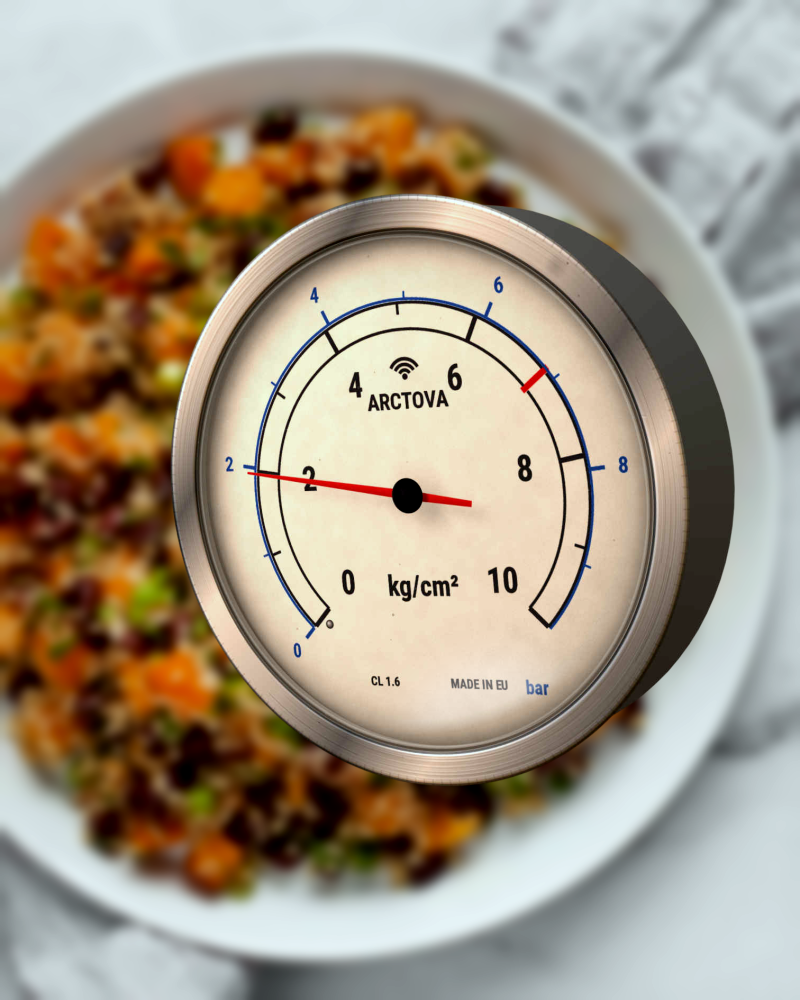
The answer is 2 kg/cm²
